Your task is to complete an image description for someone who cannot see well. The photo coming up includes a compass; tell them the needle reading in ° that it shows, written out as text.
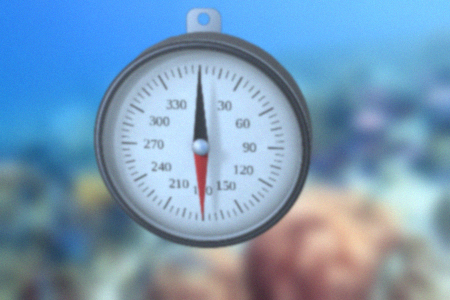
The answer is 180 °
